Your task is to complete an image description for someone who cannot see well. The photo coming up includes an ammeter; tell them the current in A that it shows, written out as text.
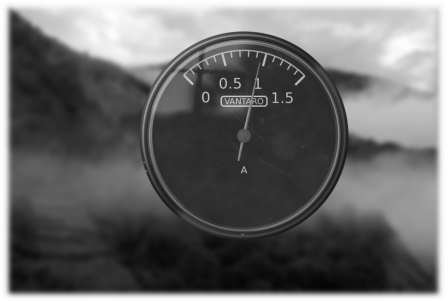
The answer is 0.95 A
